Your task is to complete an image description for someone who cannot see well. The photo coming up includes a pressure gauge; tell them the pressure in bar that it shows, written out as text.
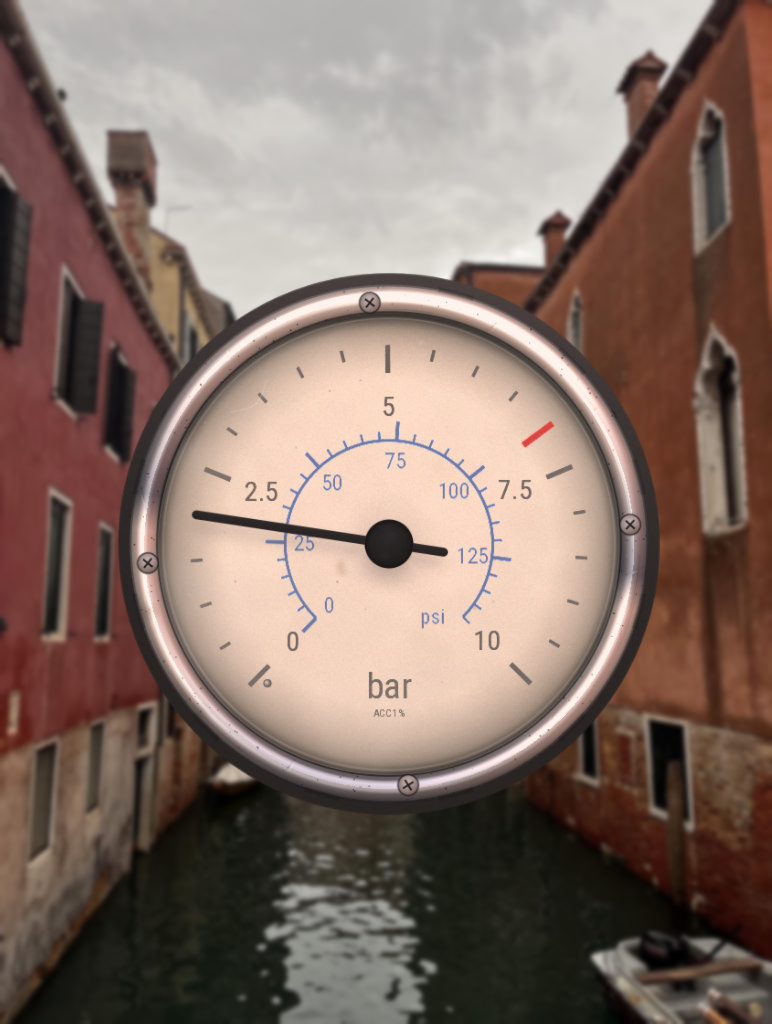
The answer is 2 bar
